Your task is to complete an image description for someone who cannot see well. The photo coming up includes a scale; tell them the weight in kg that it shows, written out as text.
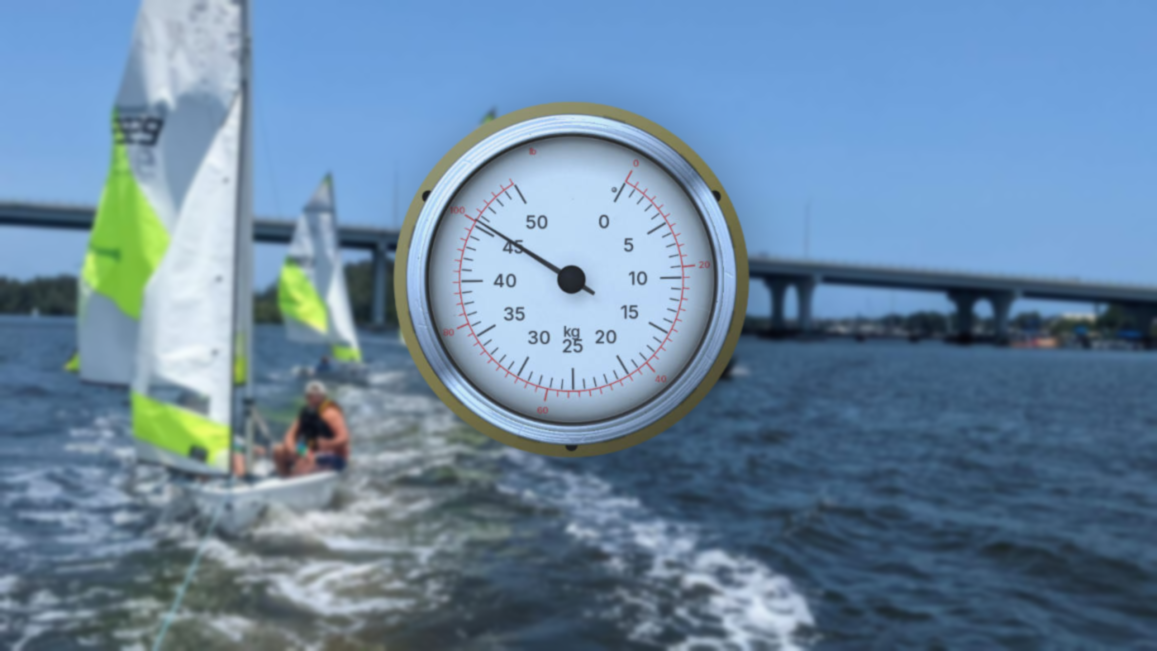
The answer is 45.5 kg
